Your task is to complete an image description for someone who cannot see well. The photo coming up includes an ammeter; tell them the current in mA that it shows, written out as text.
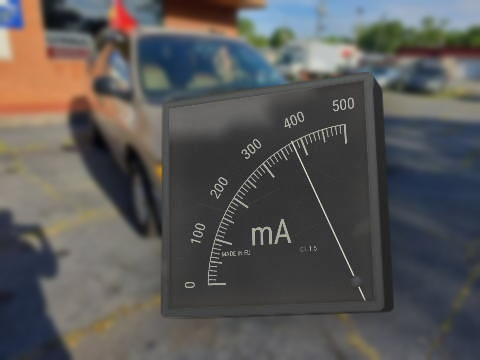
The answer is 380 mA
